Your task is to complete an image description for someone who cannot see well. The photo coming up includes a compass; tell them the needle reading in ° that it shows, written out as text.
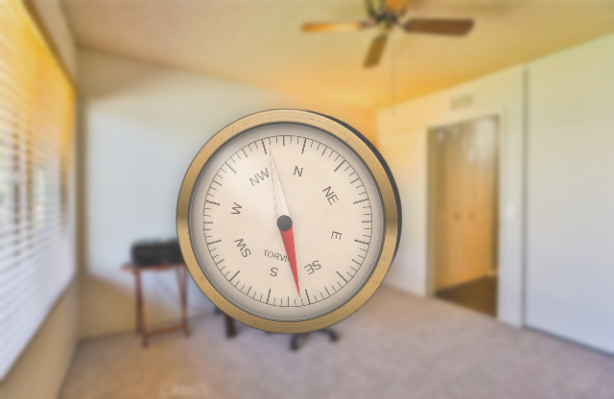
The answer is 155 °
